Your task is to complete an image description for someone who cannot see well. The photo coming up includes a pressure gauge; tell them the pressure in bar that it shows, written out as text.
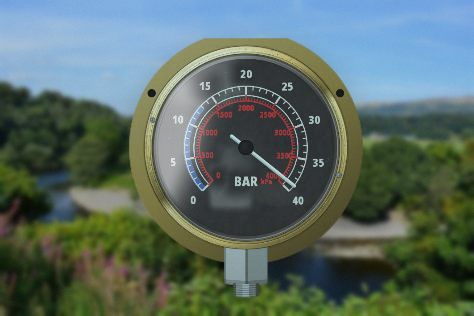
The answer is 39 bar
